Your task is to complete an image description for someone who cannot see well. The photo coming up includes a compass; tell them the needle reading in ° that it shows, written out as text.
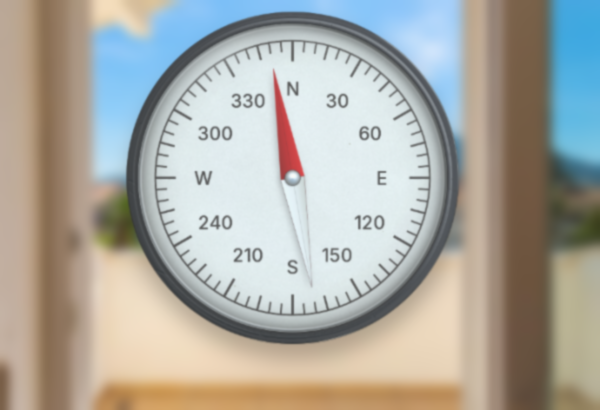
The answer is 350 °
